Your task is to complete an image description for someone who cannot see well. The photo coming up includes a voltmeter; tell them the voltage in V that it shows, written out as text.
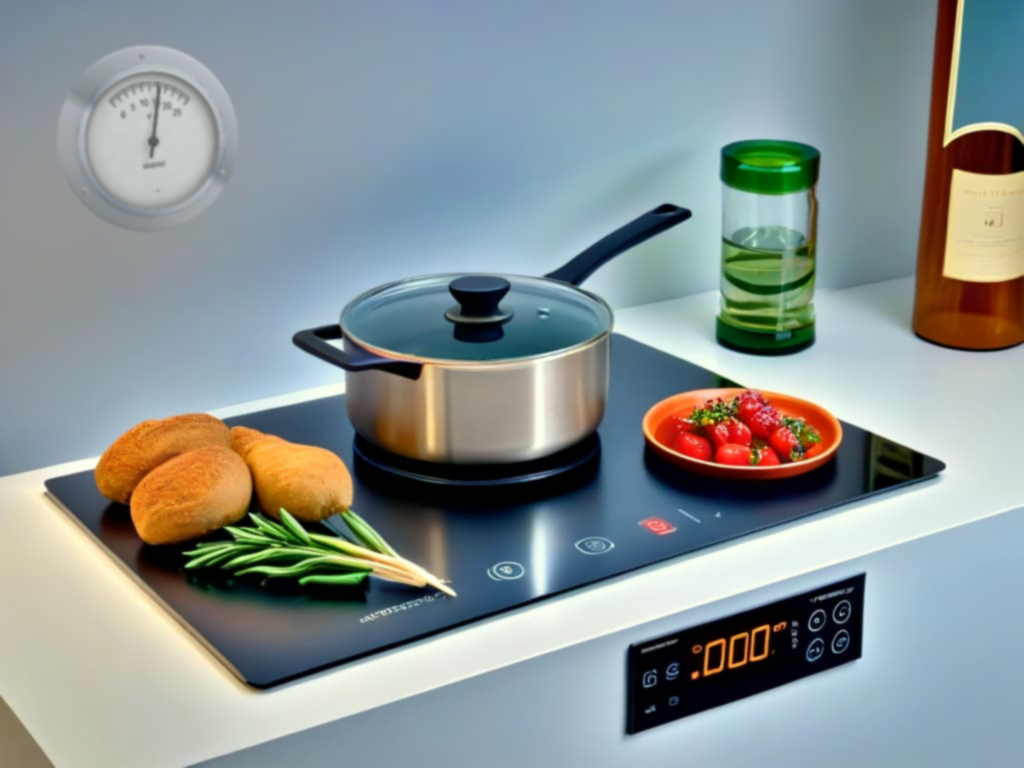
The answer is 15 V
